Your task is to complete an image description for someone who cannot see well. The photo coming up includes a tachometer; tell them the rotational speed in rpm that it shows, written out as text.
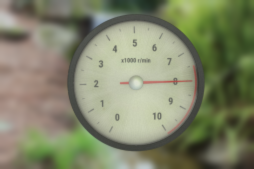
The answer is 8000 rpm
